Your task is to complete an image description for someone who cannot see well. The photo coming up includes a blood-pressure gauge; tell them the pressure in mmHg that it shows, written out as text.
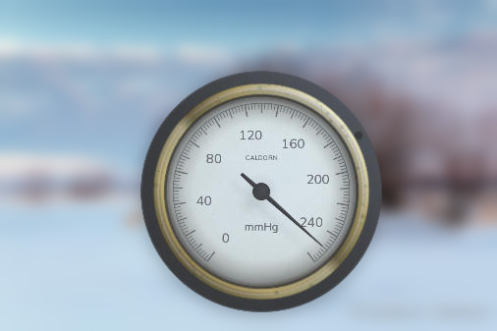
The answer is 250 mmHg
